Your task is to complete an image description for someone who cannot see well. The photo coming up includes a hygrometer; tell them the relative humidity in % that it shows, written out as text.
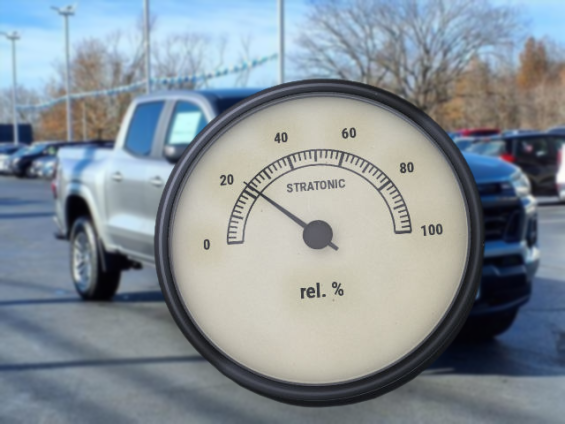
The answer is 22 %
